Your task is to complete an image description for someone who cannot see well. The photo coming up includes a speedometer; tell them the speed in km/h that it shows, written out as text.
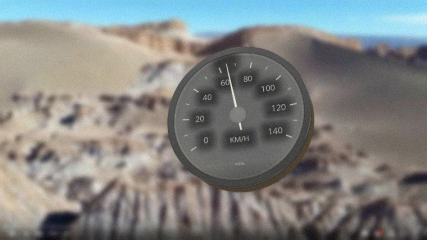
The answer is 65 km/h
